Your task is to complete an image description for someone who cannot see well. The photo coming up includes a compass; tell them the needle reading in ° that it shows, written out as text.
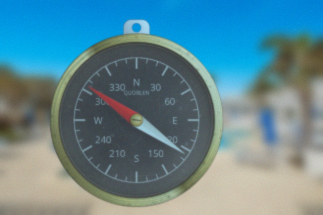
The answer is 305 °
